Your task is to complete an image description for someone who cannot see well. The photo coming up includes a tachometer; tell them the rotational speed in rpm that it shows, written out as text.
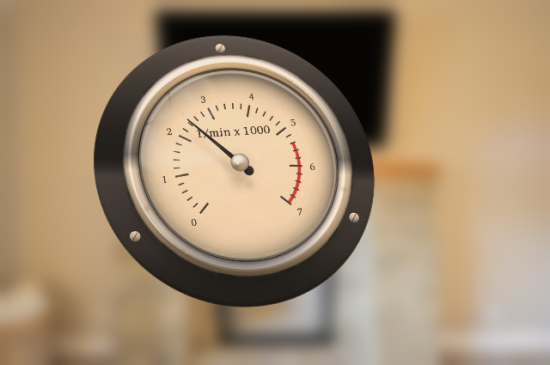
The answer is 2400 rpm
